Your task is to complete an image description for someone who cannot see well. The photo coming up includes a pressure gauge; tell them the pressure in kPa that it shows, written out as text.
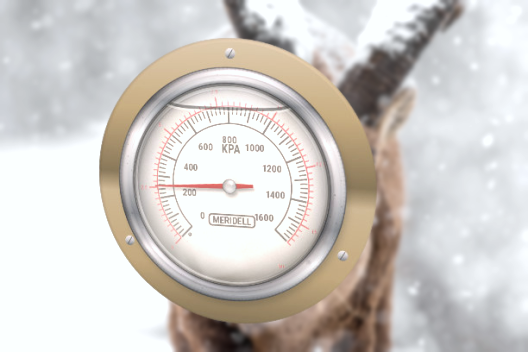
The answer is 260 kPa
